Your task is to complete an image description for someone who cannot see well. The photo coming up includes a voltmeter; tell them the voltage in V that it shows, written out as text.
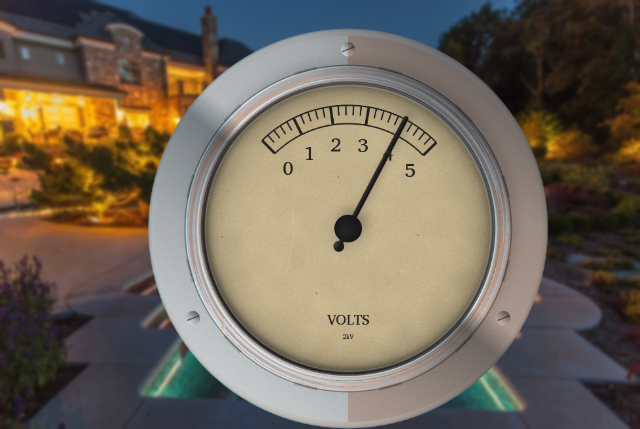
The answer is 4 V
